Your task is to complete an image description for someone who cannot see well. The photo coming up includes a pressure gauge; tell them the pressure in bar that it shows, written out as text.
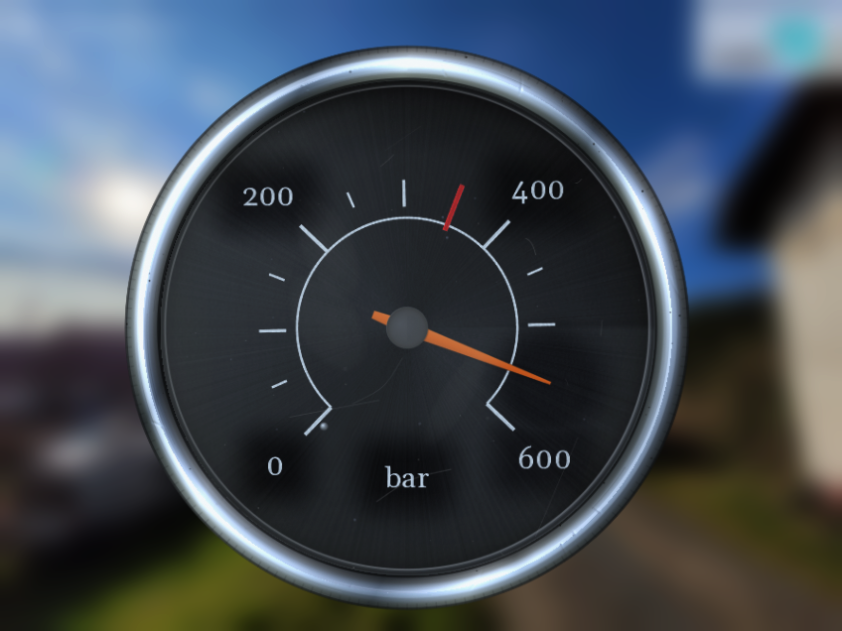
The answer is 550 bar
